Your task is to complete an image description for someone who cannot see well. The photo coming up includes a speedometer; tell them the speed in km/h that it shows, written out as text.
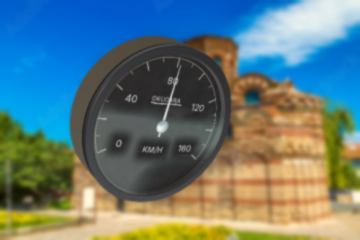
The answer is 80 km/h
